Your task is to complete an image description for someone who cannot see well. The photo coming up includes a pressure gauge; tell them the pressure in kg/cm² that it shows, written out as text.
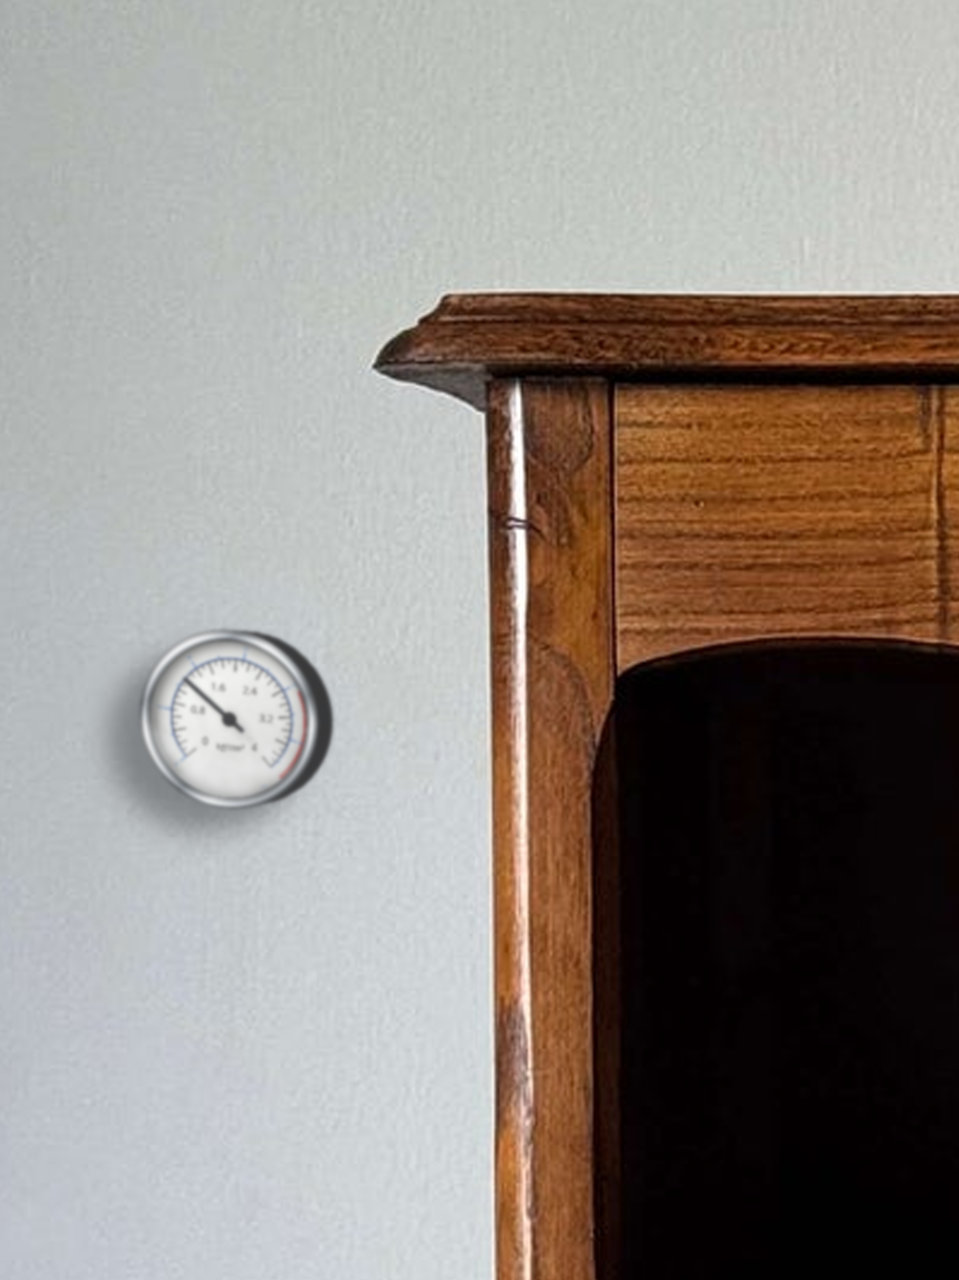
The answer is 1.2 kg/cm²
